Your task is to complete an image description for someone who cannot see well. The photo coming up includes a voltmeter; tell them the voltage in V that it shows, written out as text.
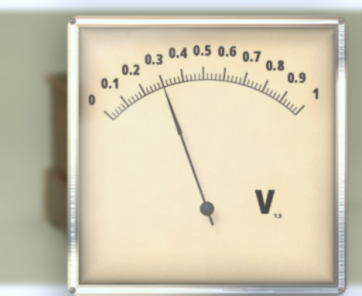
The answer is 0.3 V
